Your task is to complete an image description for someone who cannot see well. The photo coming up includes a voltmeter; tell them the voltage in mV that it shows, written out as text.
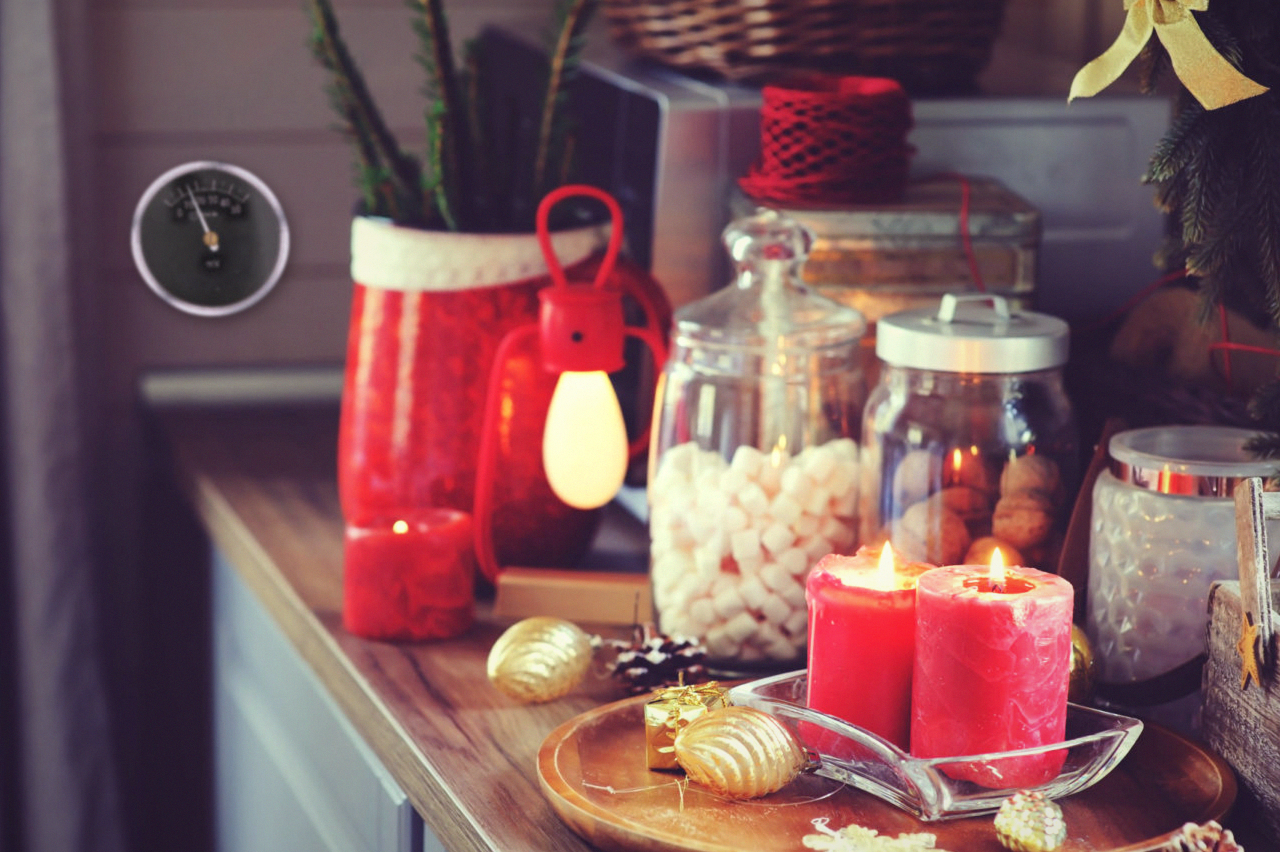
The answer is 15 mV
